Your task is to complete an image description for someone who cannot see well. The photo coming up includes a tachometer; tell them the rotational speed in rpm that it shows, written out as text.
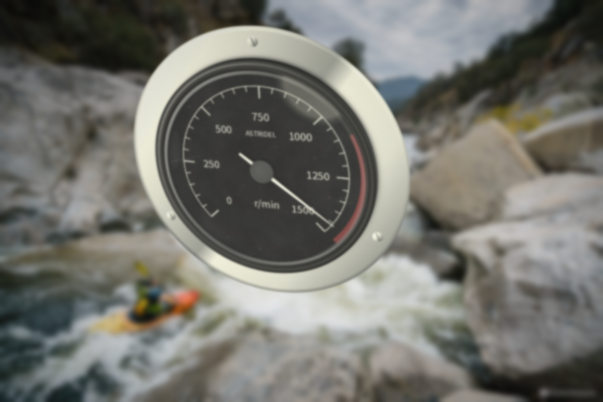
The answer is 1450 rpm
